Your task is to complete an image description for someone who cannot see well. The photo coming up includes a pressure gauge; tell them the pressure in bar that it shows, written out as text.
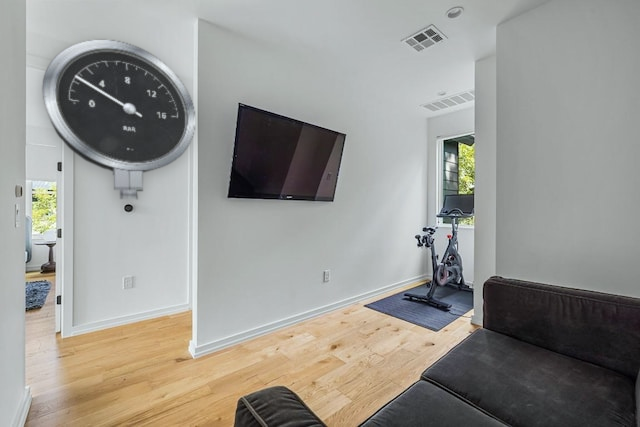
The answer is 2.5 bar
